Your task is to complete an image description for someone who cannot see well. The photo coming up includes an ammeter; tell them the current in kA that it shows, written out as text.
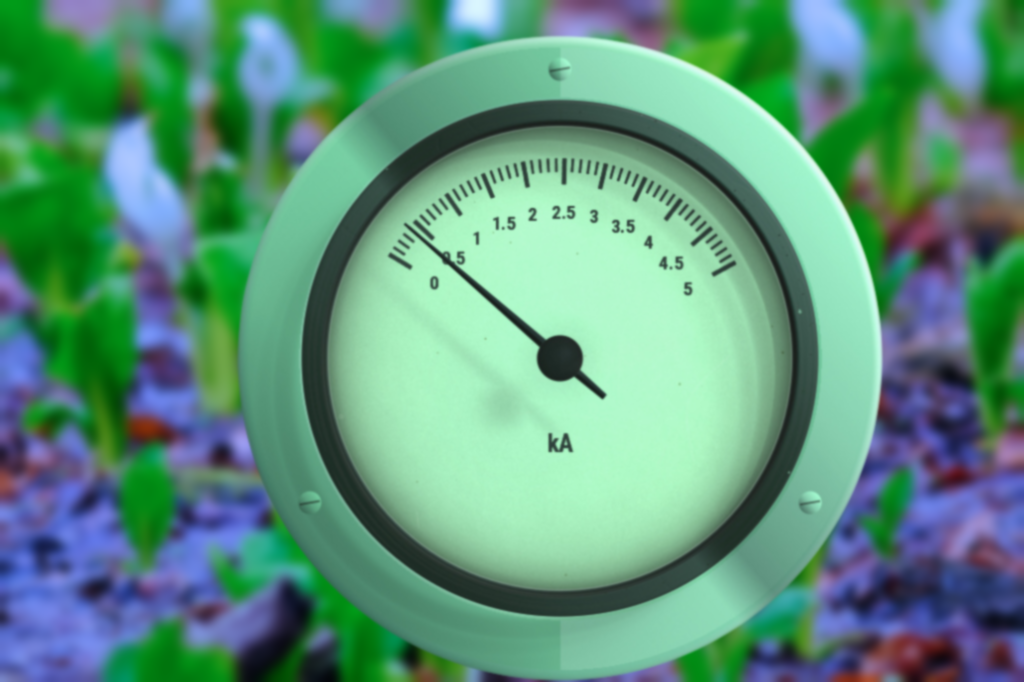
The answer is 0.4 kA
